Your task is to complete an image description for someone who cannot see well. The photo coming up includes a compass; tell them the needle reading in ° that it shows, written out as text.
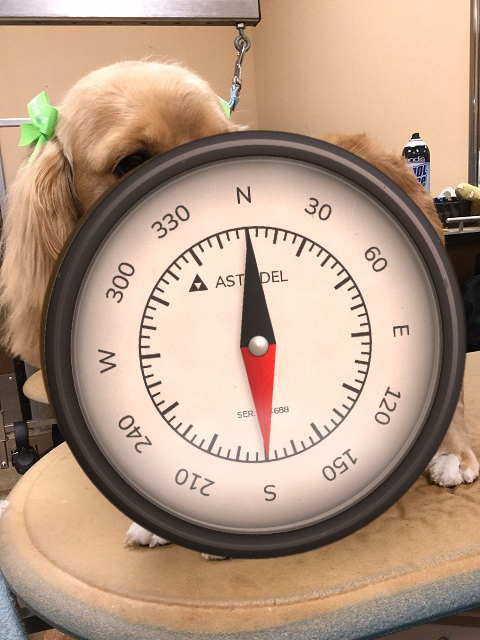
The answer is 180 °
